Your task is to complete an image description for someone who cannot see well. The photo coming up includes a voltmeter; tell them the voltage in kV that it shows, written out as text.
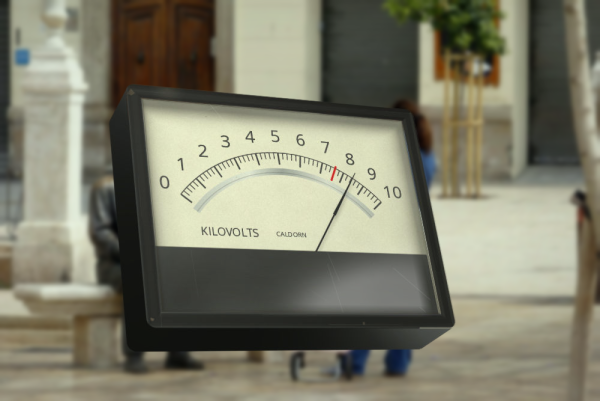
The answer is 8.4 kV
